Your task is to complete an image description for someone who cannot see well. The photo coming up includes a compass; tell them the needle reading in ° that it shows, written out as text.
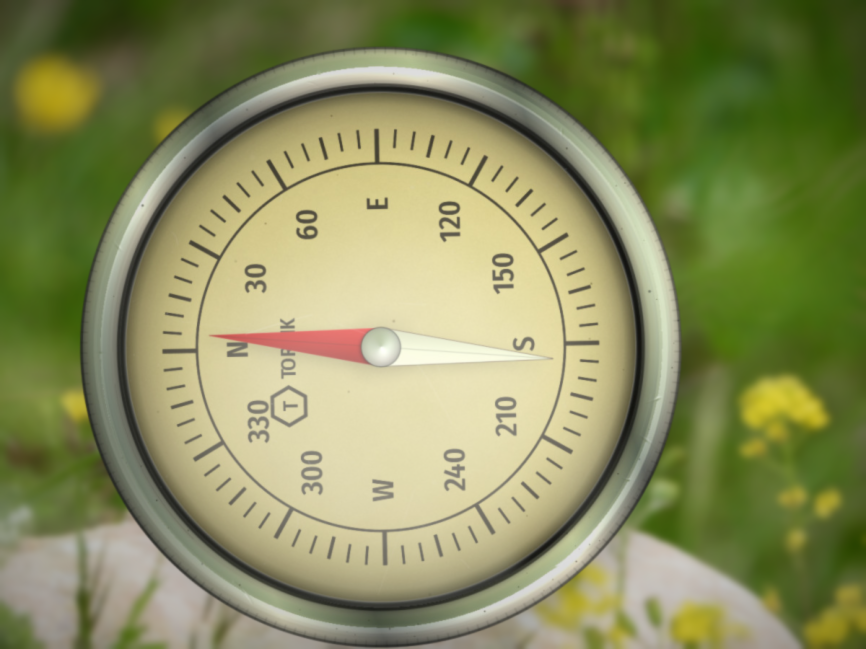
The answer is 5 °
